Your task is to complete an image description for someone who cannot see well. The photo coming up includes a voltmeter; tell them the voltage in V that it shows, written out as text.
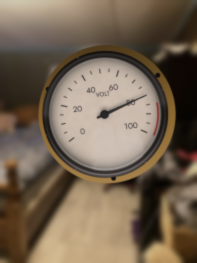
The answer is 80 V
